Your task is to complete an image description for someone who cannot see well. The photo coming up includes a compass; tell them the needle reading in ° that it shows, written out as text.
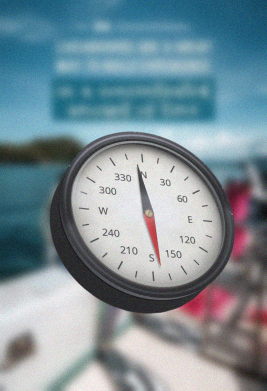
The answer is 172.5 °
